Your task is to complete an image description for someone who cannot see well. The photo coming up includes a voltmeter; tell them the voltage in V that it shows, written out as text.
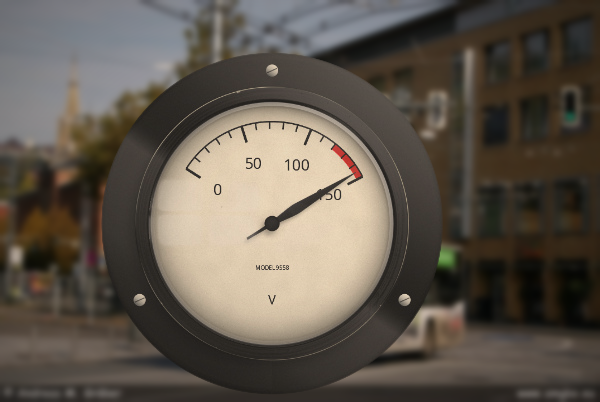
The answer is 145 V
